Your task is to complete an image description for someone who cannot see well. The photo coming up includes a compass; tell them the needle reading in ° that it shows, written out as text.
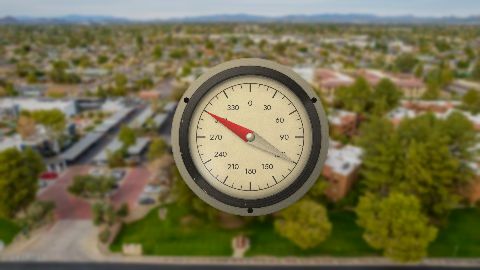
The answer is 300 °
